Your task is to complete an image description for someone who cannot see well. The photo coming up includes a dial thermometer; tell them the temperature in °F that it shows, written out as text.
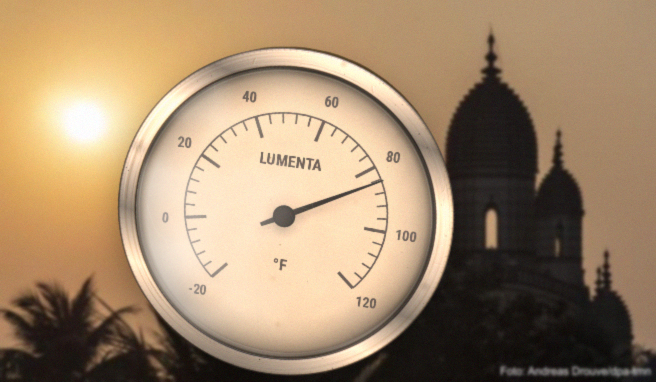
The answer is 84 °F
